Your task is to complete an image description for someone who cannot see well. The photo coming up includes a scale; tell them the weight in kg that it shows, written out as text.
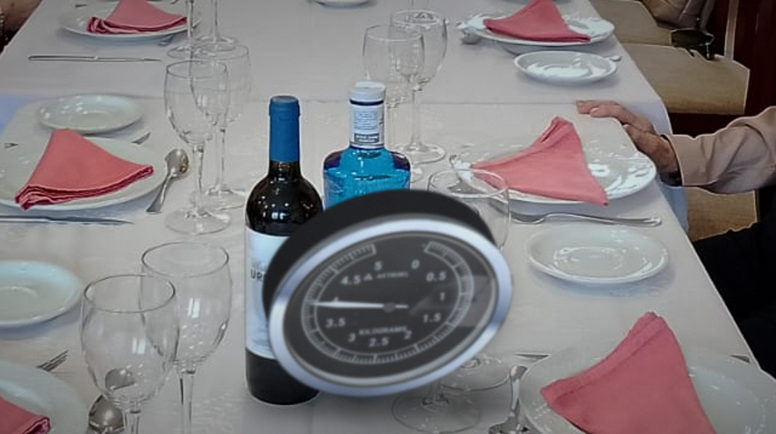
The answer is 4 kg
